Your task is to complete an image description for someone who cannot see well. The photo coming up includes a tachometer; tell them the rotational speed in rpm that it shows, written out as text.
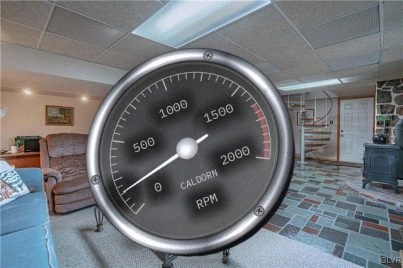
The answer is 150 rpm
